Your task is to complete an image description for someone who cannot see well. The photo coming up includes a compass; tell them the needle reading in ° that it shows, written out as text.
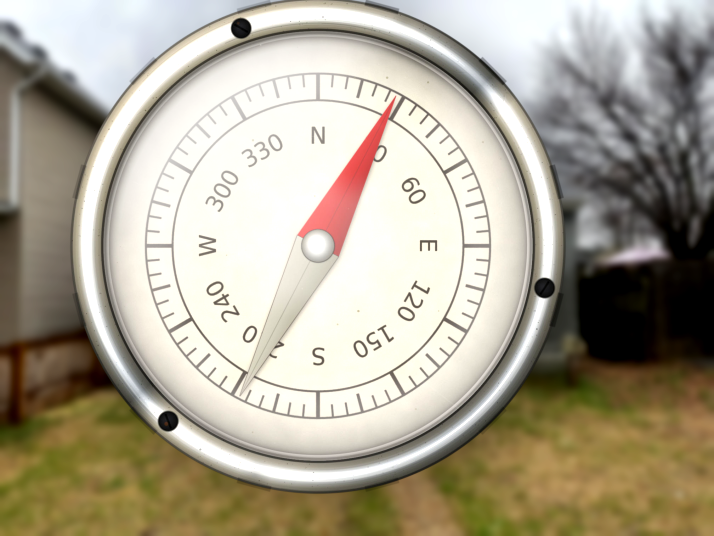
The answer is 27.5 °
